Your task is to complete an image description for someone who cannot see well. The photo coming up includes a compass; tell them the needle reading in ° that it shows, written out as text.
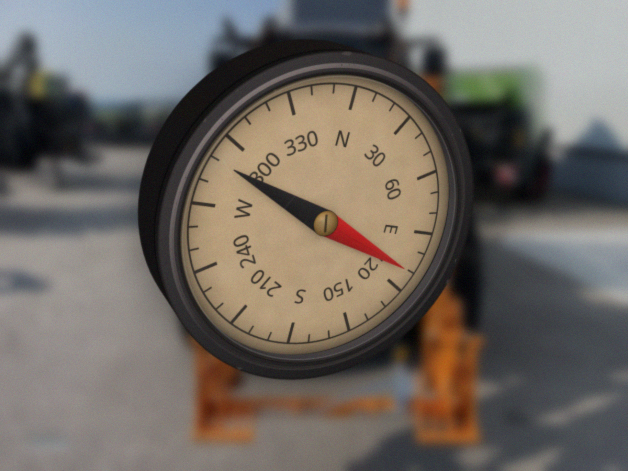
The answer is 110 °
